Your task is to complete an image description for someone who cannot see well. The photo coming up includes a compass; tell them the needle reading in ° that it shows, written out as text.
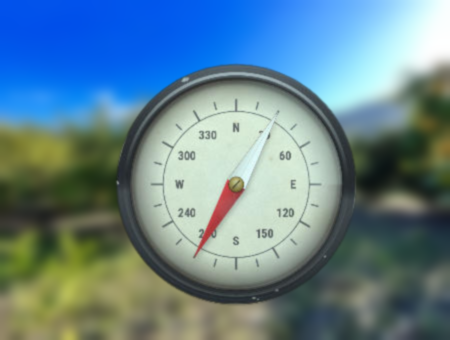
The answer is 210 °
